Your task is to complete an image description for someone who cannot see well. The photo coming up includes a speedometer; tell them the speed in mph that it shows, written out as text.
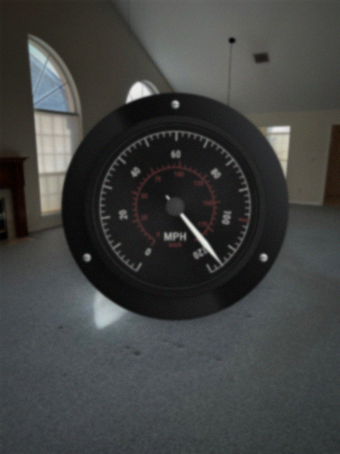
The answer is 116 mph
